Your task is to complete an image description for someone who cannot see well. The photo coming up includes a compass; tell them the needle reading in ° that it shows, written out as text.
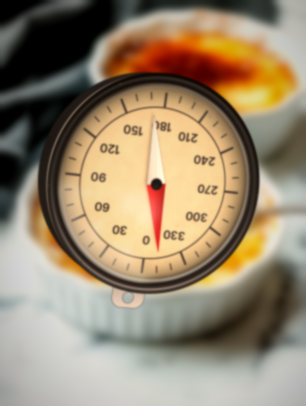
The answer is 350 °
